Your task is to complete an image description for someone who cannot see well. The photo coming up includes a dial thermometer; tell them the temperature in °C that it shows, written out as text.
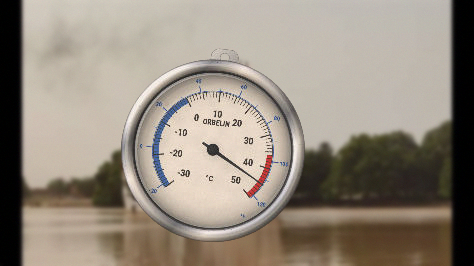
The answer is 45 °C
